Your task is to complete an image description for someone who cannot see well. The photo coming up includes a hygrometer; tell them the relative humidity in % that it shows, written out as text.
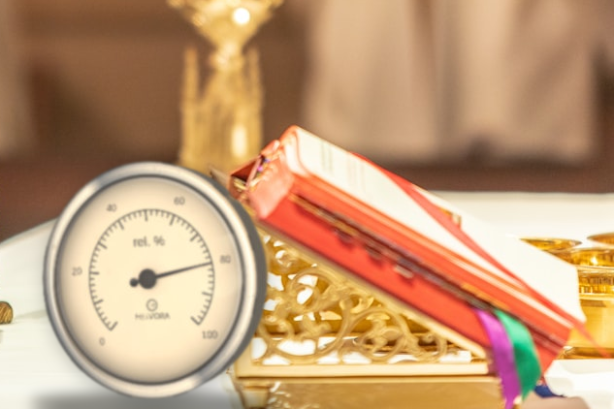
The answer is 80 %
